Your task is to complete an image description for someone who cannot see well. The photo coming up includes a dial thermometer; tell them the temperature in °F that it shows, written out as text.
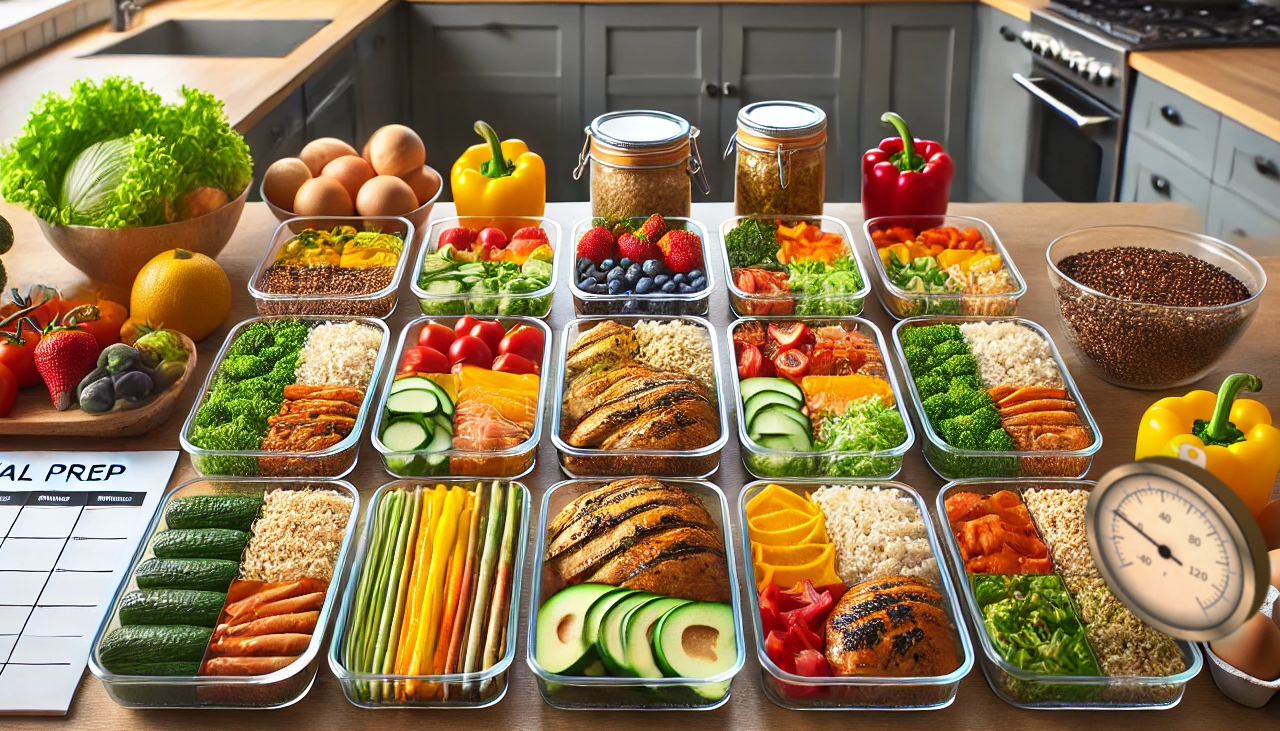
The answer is 0 °F
